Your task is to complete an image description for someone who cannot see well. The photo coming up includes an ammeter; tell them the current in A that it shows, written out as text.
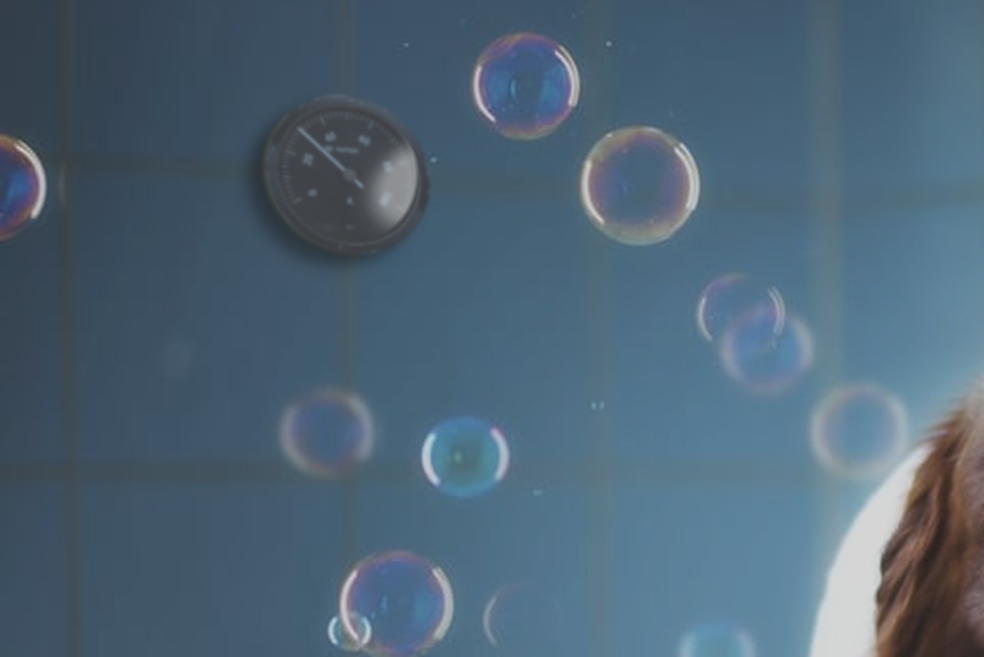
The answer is 30 A
